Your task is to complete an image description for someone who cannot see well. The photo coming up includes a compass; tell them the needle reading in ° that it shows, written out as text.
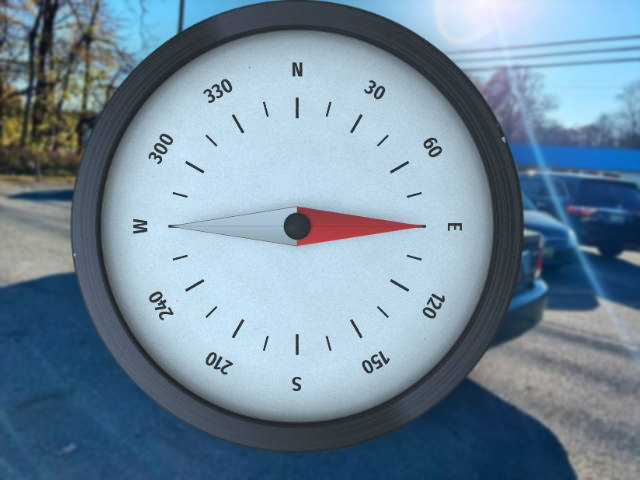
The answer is 90 °
